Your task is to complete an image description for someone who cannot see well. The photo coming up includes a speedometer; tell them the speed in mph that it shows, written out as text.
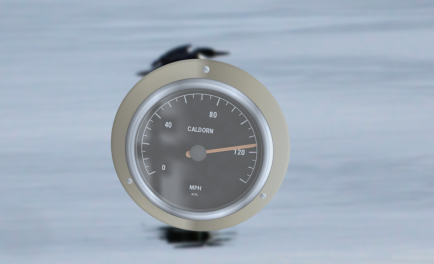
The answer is 115 mph
